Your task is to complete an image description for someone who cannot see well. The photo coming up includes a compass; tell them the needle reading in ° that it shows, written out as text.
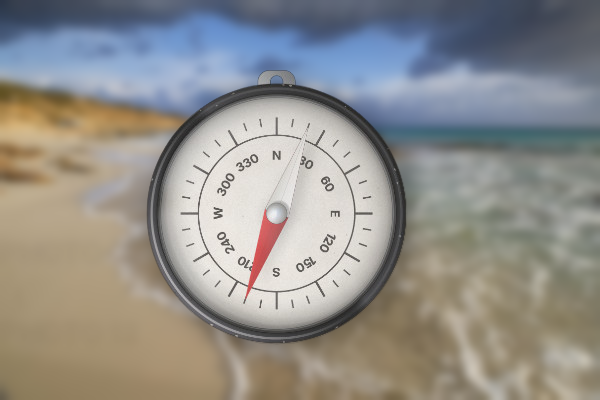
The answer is 200 °
